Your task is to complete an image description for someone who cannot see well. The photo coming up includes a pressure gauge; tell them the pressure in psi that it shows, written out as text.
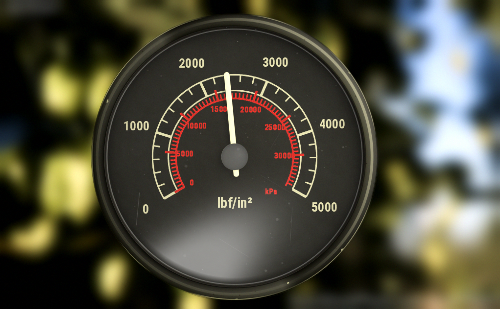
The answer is 2400 psi
